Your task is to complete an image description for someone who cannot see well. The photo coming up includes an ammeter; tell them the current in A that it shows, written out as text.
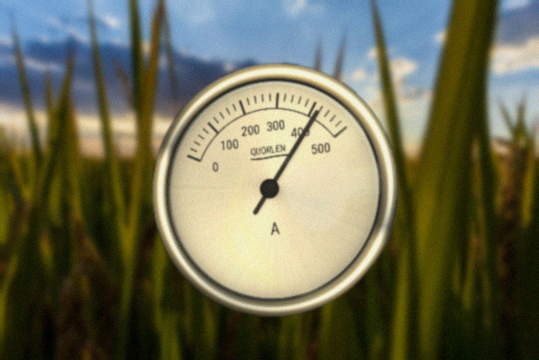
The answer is 420 A
